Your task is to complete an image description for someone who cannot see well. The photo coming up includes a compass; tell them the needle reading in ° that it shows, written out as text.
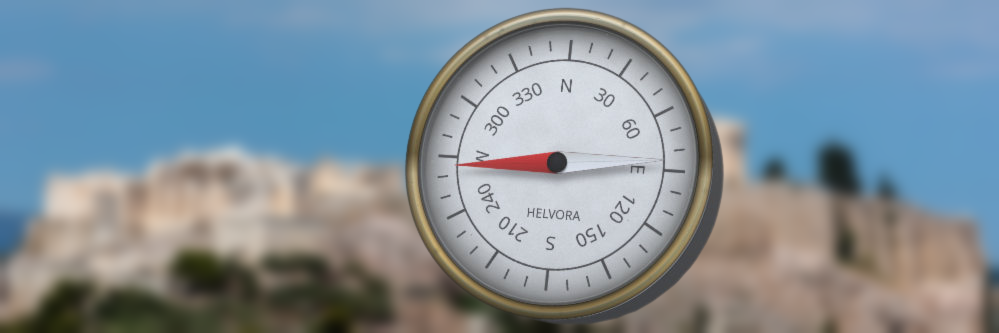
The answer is 265 °
